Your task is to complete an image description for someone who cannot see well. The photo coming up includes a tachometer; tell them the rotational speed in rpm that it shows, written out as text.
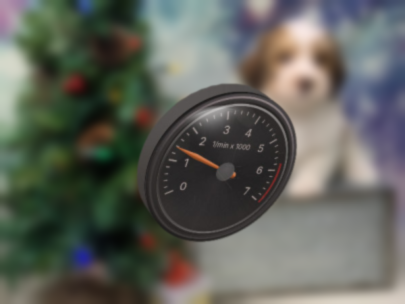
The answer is 1400 rpm
